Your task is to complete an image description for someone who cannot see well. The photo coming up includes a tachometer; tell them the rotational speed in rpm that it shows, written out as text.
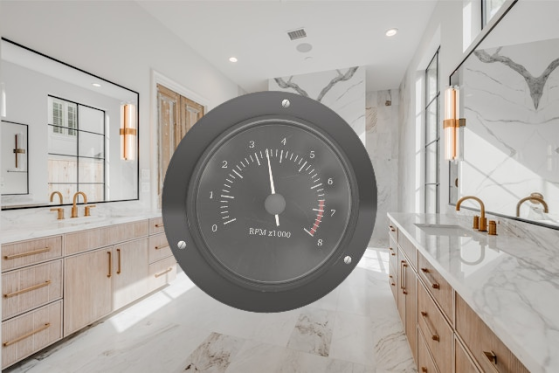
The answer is 3400 rpm
